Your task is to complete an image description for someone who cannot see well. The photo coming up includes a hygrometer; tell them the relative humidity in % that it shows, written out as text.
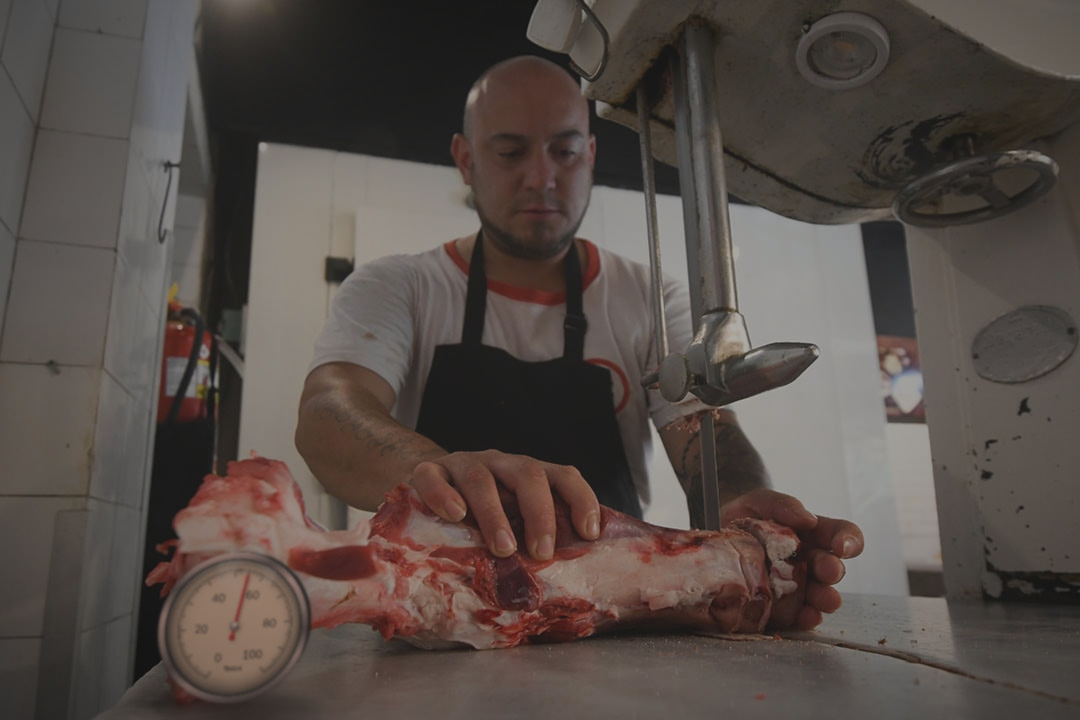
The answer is 55 %
